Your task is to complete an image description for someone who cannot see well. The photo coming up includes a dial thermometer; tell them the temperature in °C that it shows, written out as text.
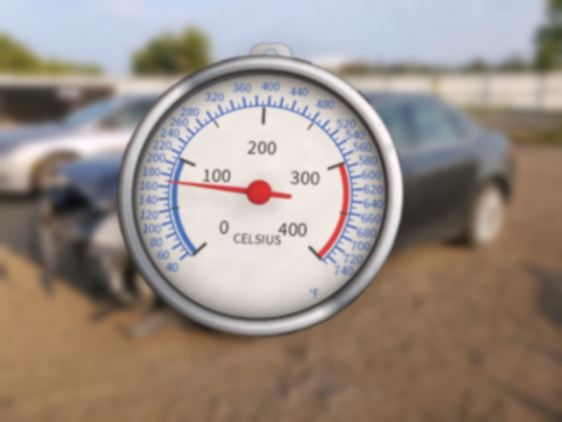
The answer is 75 °C
